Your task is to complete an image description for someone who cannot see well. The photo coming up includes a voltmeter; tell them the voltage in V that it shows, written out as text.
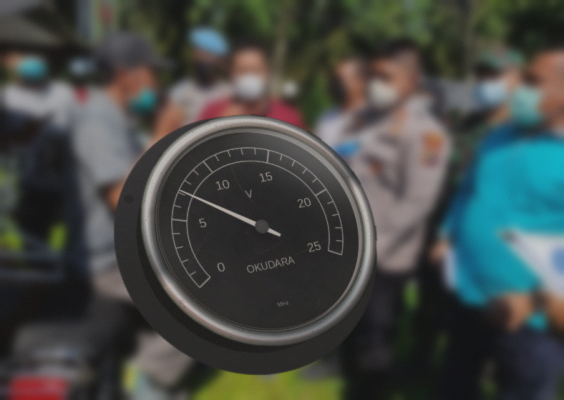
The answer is 7 V
